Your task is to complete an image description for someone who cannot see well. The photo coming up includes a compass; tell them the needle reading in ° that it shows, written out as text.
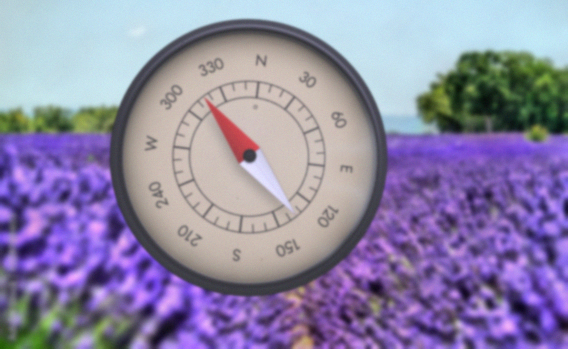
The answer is 315 °
